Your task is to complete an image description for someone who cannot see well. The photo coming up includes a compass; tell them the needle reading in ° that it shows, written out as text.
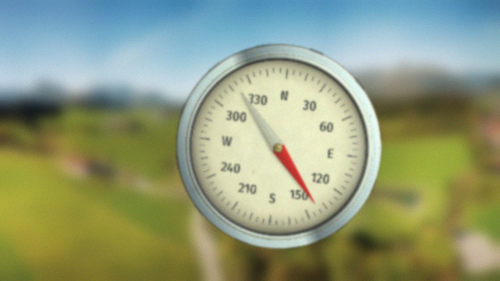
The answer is 140 °
